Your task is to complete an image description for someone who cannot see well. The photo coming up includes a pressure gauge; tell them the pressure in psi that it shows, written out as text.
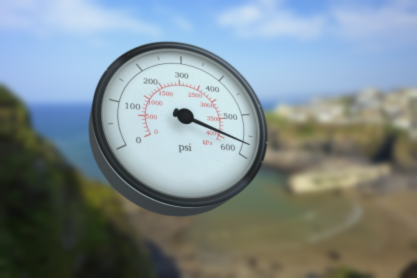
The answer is 575 psi
